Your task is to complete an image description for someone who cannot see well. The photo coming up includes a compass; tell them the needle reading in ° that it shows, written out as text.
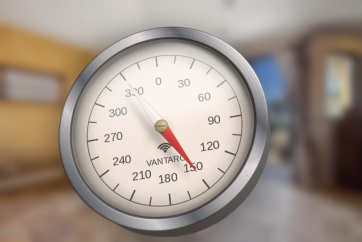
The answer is 150 °
